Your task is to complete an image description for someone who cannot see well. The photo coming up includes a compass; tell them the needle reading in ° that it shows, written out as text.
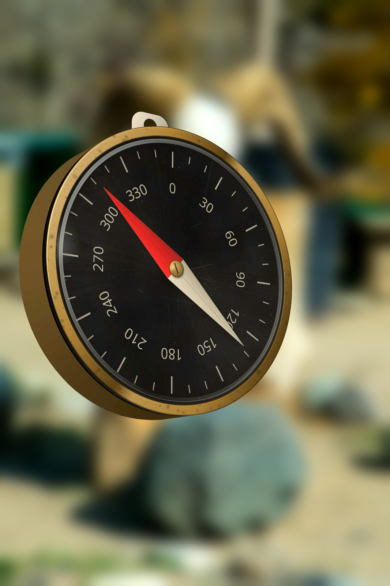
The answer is 310 °
